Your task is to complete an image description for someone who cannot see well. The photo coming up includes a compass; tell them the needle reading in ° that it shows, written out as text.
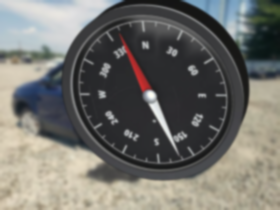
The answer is 340 °
